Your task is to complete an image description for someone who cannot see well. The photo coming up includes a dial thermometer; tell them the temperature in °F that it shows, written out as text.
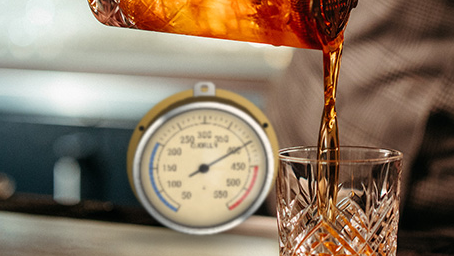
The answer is 400 °F
